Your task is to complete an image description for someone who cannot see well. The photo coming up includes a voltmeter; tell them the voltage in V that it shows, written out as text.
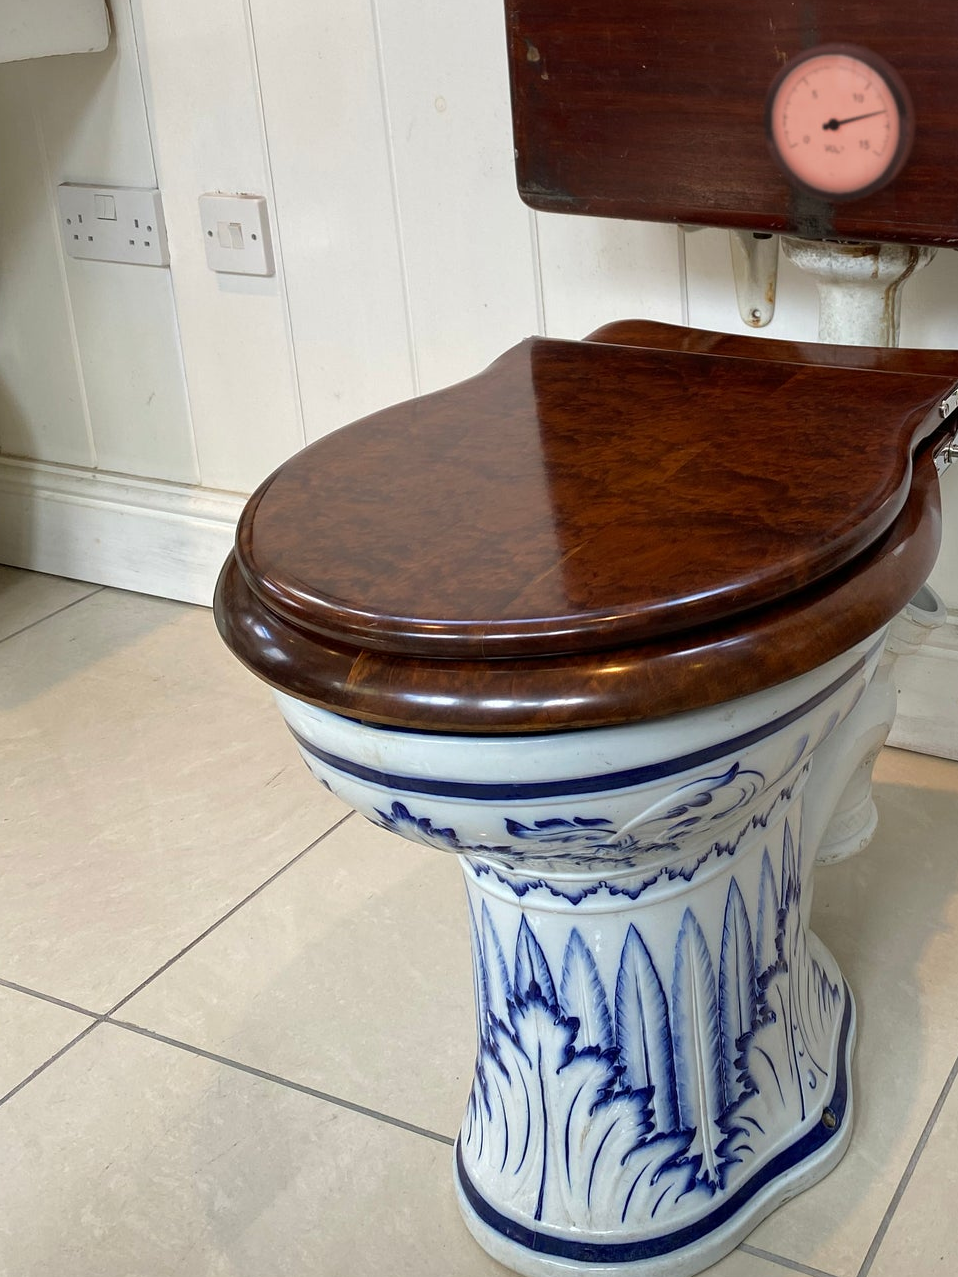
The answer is 12 V
